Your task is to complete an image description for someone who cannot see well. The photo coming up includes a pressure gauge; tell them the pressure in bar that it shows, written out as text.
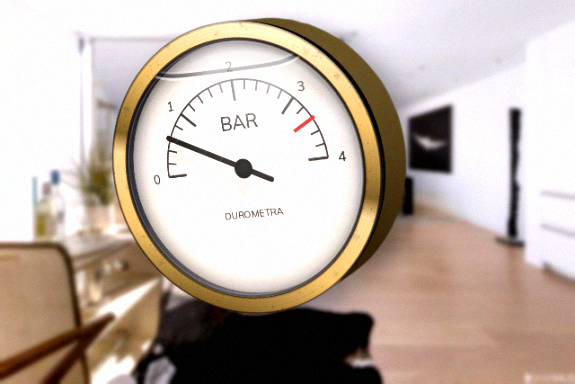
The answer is 0.6 bar
